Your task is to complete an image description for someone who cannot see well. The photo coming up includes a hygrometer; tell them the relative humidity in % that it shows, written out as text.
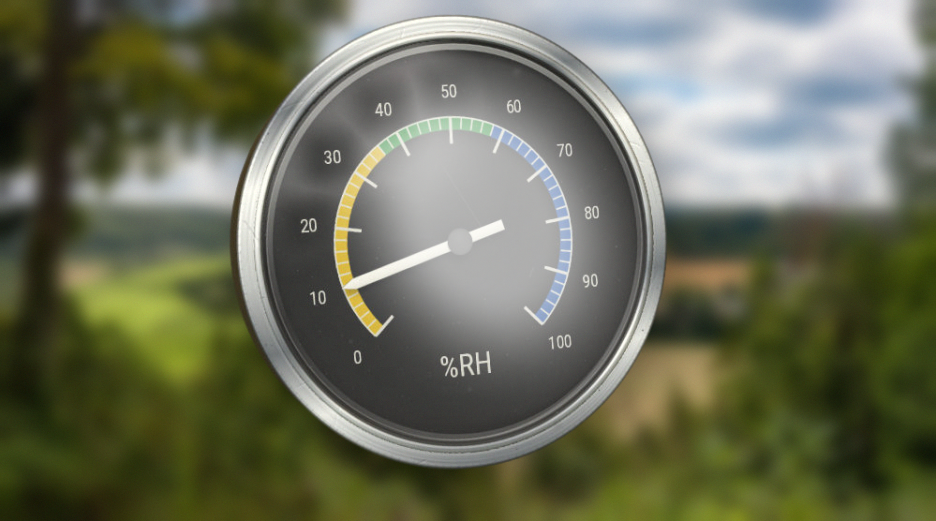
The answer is 10 %
